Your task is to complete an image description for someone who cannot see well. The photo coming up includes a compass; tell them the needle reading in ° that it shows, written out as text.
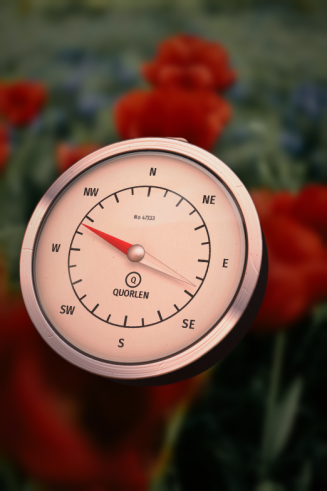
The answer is 292.5 °
